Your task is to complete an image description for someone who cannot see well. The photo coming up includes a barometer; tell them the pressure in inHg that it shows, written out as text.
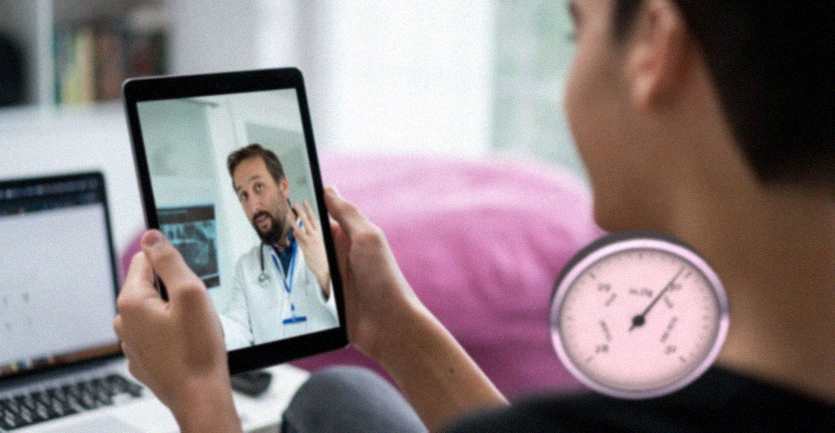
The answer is 29.9 inHg
